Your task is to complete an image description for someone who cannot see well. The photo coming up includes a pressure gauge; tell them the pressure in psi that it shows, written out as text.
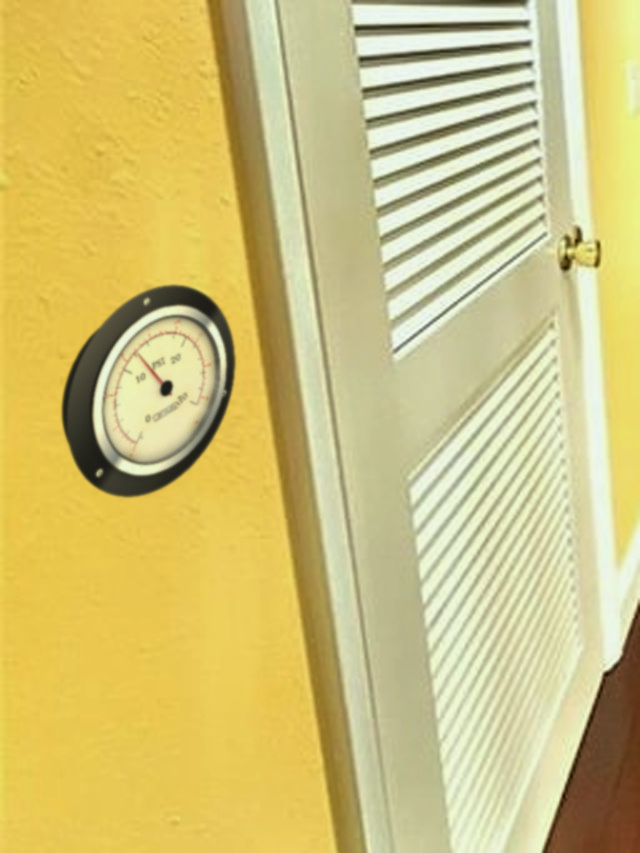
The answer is 12 psi
